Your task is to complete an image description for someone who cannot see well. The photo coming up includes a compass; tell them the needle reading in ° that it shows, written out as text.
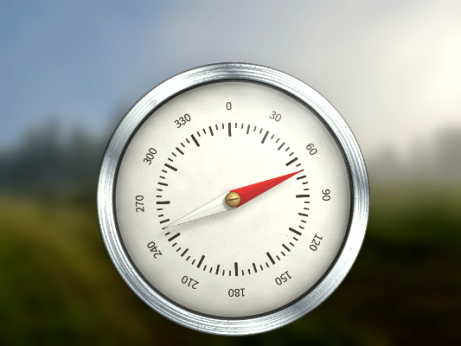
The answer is 70 °
